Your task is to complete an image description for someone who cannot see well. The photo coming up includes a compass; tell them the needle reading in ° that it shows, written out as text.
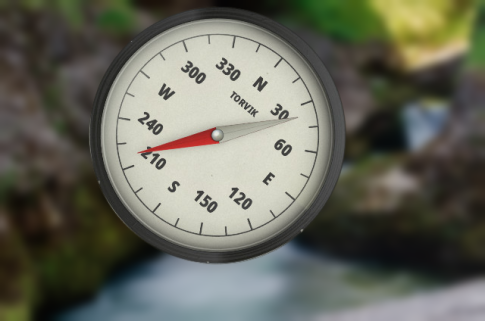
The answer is 217.5 °
